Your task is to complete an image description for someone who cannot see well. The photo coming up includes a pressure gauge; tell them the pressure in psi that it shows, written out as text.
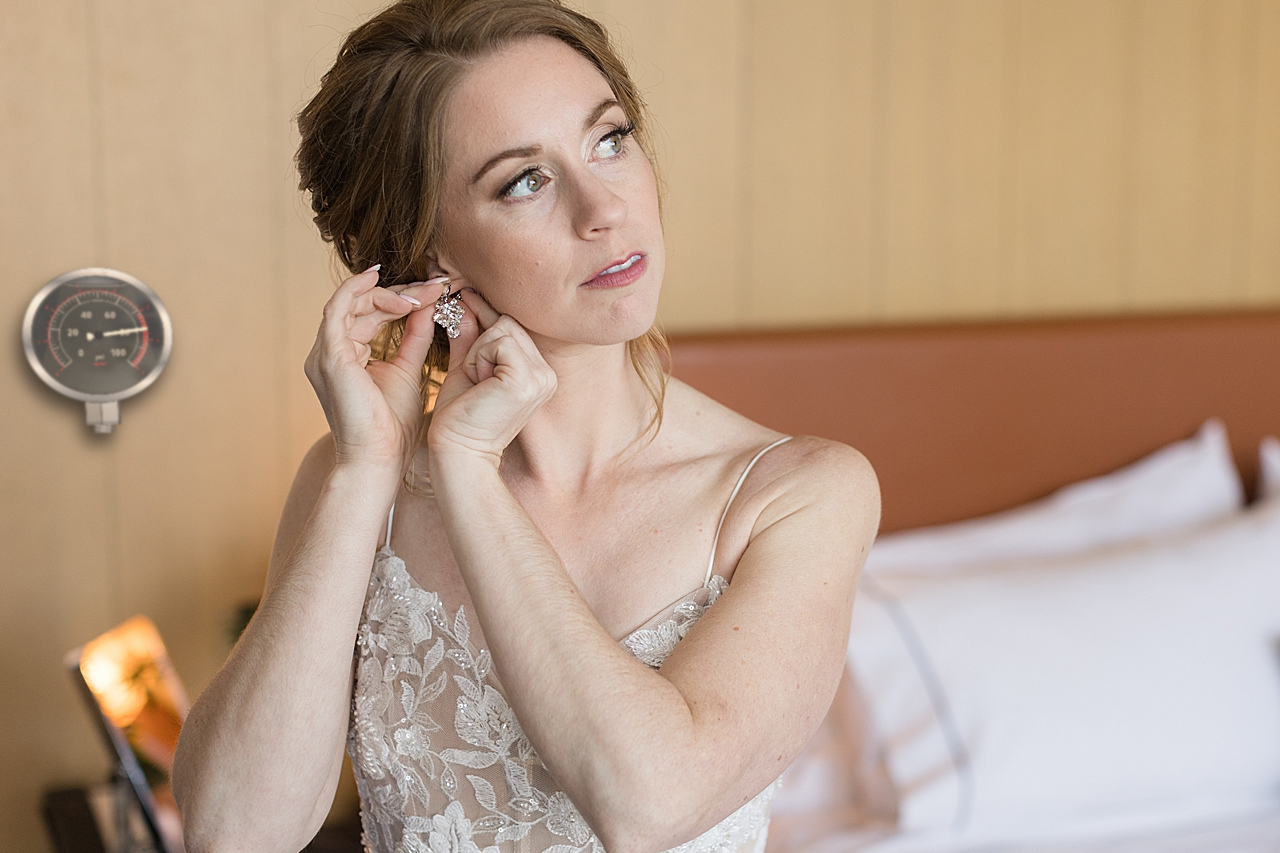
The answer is 80 psi
